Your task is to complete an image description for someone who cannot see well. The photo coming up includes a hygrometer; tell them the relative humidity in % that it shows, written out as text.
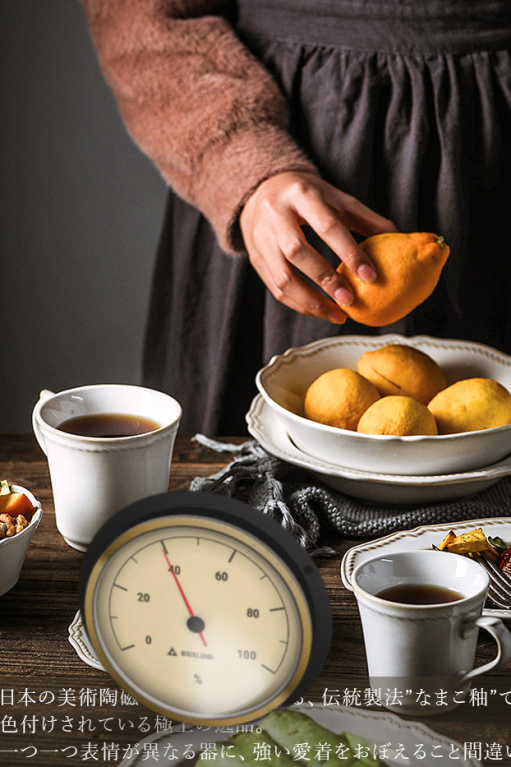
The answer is 40 %
